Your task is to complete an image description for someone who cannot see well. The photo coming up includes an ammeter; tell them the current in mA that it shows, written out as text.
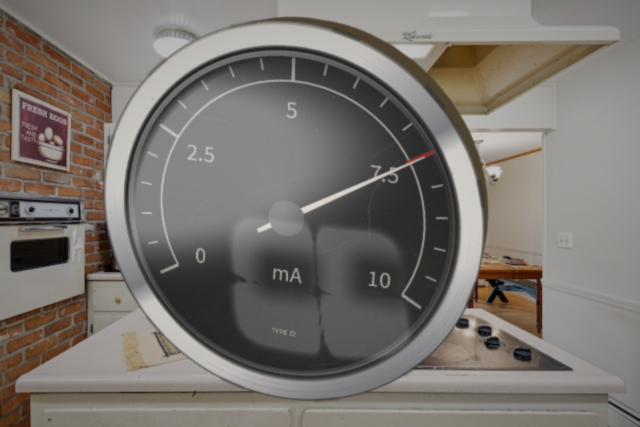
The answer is 7.5 mA
